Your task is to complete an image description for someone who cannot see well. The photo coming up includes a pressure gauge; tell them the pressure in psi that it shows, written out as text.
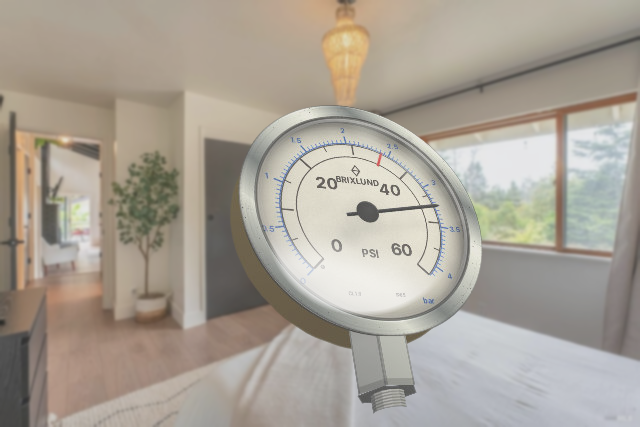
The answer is 47.5 psi
